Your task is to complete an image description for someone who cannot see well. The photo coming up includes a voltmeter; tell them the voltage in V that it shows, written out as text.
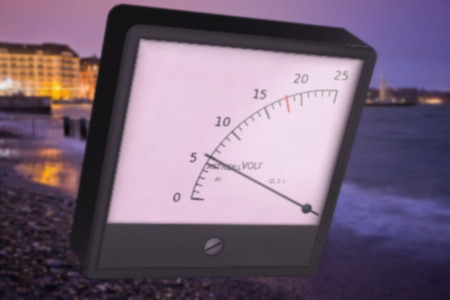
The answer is 6 V
